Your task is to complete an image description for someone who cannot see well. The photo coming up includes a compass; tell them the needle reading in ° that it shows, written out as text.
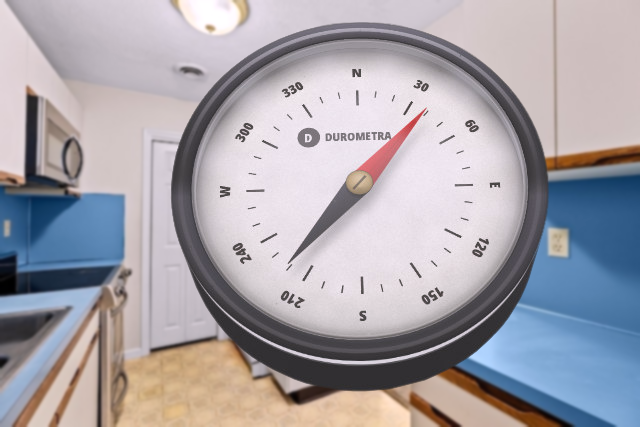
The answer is 40 °
